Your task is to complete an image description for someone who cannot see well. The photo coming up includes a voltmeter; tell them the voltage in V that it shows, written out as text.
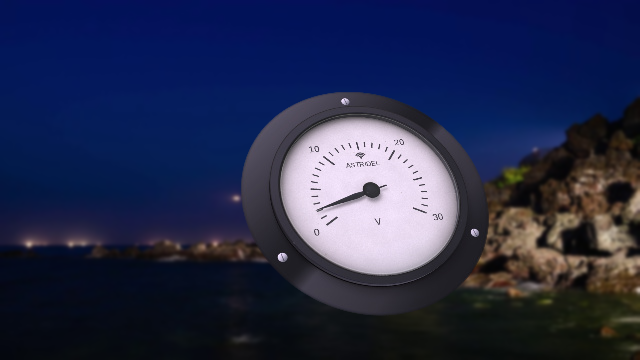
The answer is 2 V
